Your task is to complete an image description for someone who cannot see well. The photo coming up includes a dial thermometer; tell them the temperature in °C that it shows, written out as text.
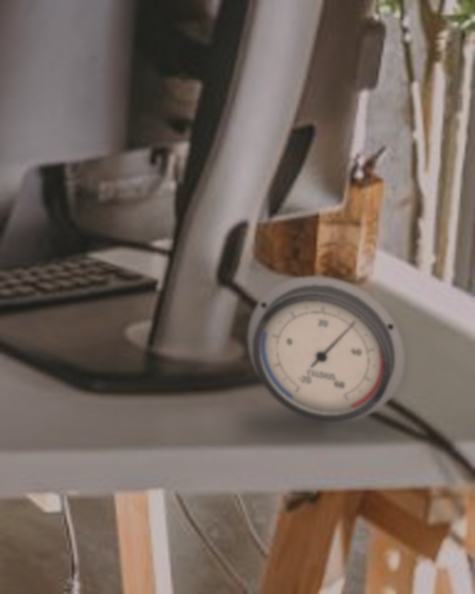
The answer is 30 °C
